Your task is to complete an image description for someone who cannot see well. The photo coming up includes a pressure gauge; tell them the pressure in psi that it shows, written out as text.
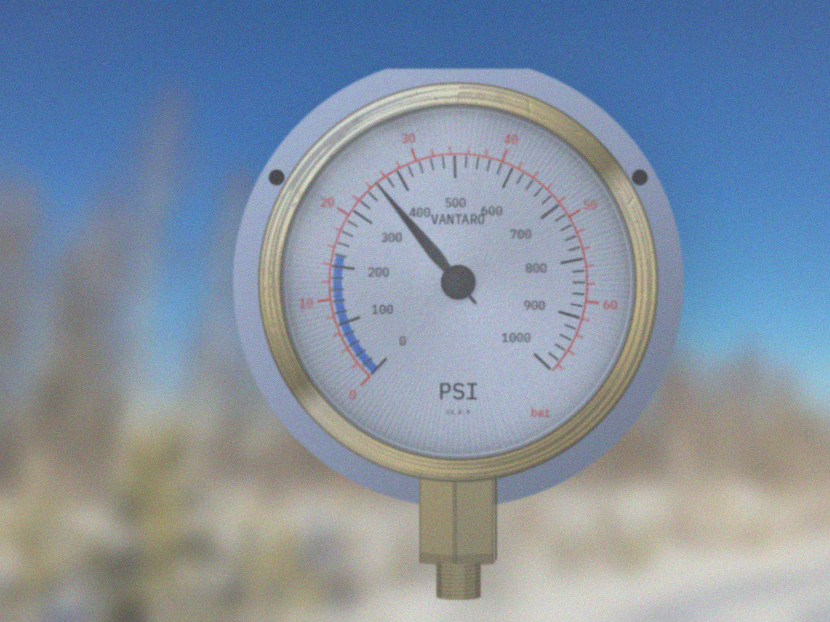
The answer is 360 psi
